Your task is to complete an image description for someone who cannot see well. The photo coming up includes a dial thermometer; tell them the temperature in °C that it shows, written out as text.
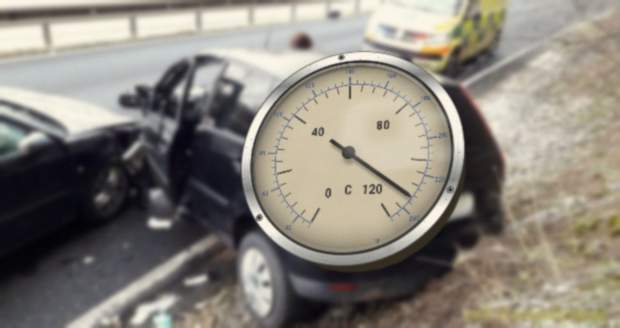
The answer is 112 °C
